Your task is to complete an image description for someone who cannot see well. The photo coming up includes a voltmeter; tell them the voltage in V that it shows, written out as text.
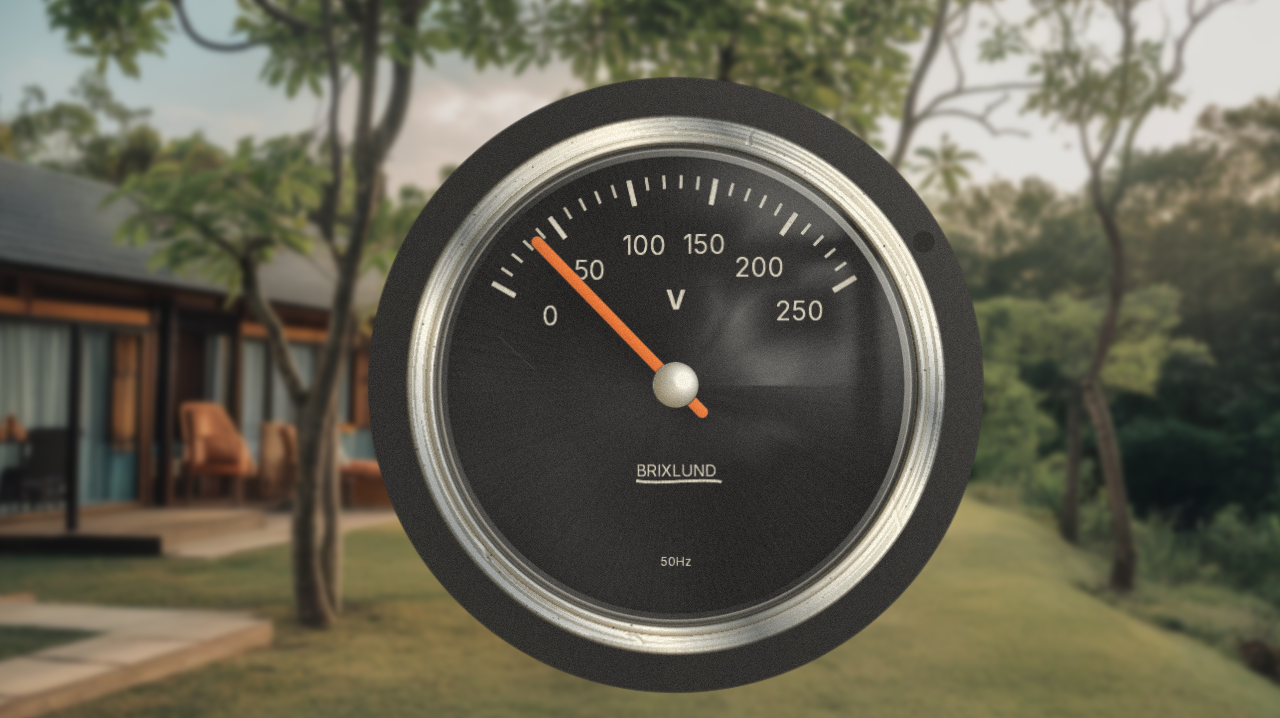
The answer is 35 V
